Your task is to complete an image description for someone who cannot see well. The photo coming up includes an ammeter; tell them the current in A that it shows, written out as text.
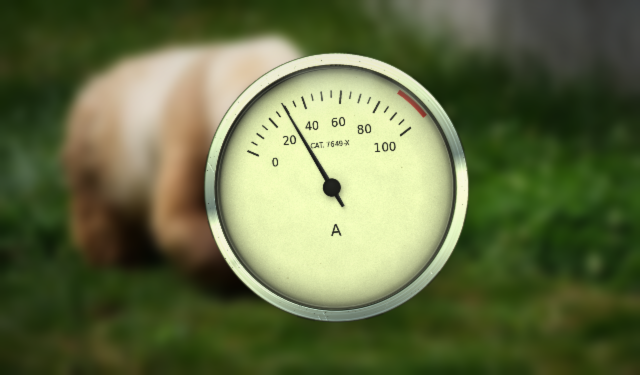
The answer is 30 A
